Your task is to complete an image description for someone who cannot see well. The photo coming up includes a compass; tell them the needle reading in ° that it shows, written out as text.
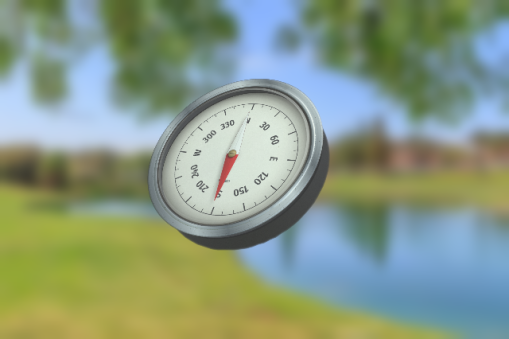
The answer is 180 °
